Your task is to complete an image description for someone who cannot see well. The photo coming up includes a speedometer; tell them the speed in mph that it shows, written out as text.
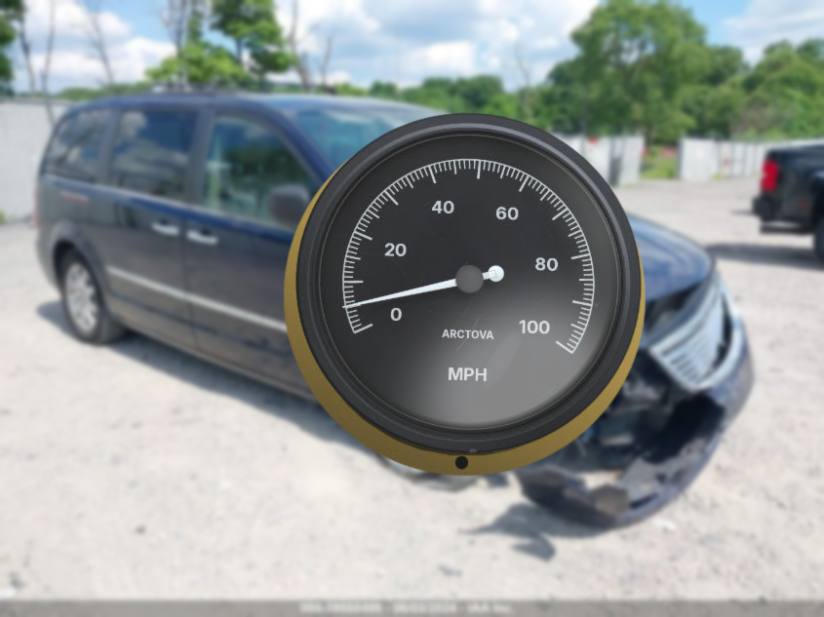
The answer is 5 mph
